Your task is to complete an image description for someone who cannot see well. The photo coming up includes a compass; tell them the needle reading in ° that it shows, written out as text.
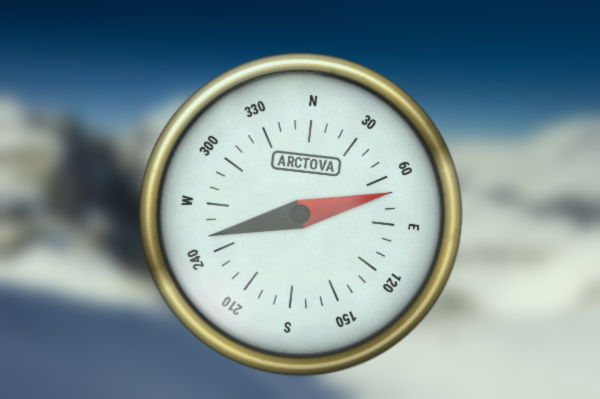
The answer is 70 °
